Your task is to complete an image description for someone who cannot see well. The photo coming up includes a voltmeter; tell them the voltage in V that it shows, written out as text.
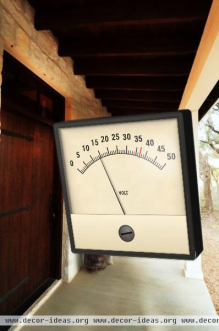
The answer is 15 V
